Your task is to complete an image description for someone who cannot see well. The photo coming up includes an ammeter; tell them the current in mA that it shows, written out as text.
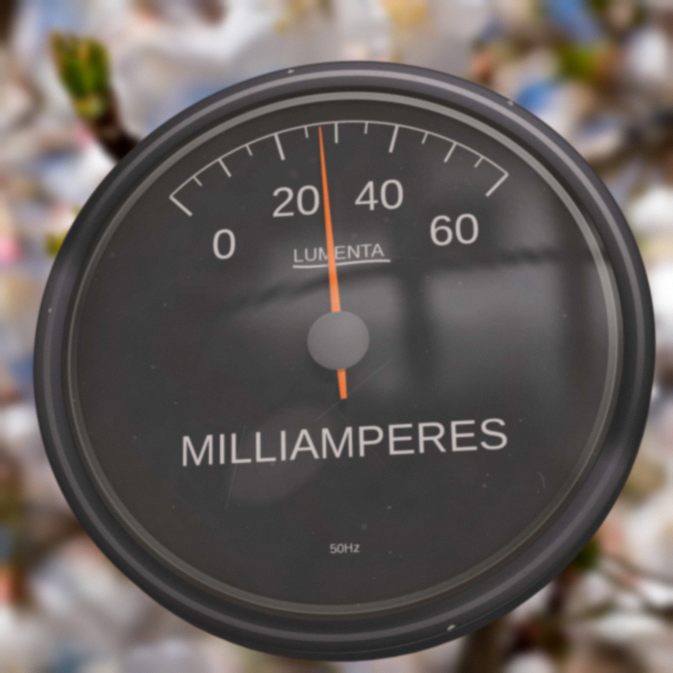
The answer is 27.5 mA
